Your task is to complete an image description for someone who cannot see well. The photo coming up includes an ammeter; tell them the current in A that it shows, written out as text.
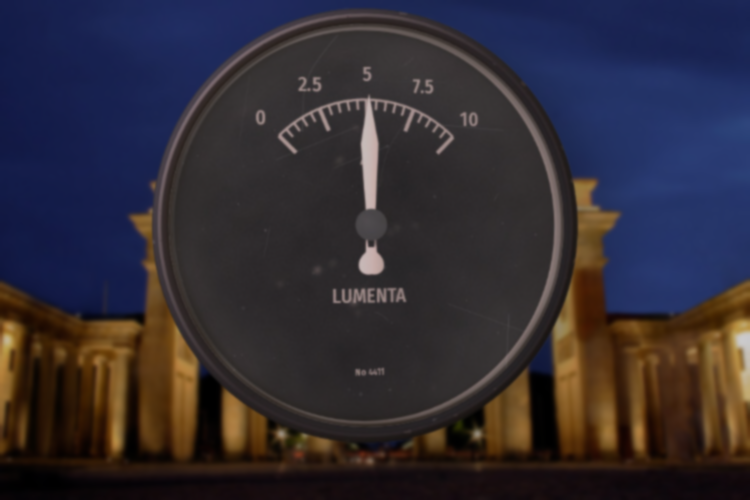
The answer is 5 A
